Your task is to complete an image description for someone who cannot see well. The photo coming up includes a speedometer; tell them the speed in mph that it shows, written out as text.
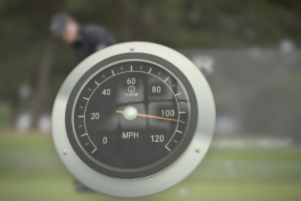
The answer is 105 mph
